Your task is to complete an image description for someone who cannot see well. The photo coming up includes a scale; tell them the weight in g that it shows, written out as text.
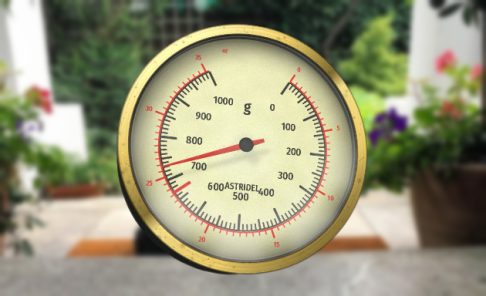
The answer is 730 g
